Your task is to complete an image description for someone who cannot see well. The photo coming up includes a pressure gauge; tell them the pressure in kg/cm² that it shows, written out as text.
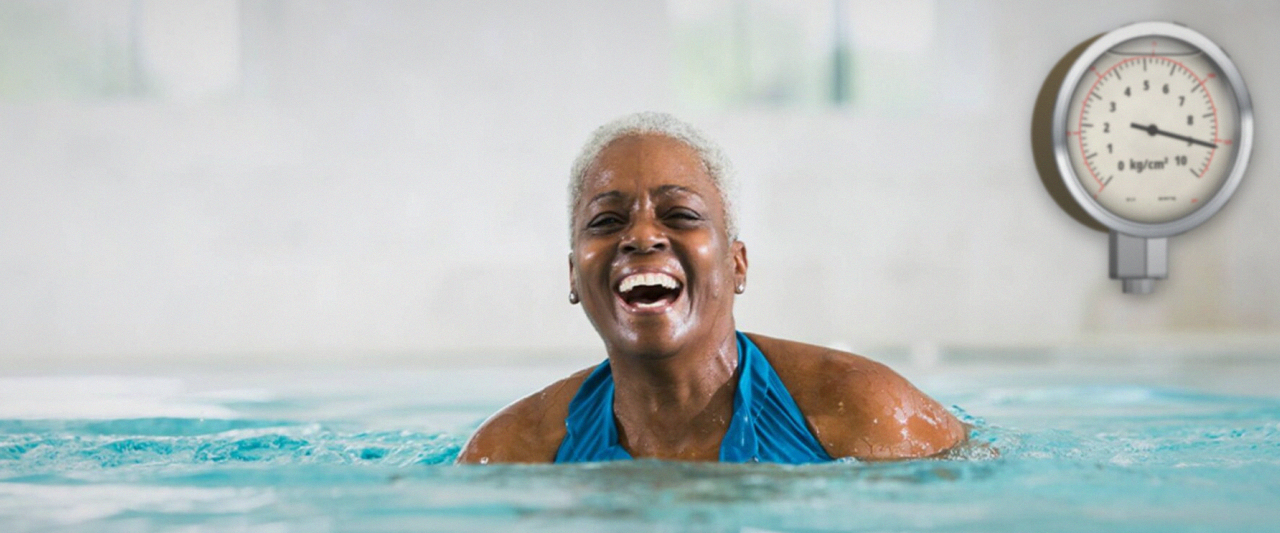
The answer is 9 kg/cm²
